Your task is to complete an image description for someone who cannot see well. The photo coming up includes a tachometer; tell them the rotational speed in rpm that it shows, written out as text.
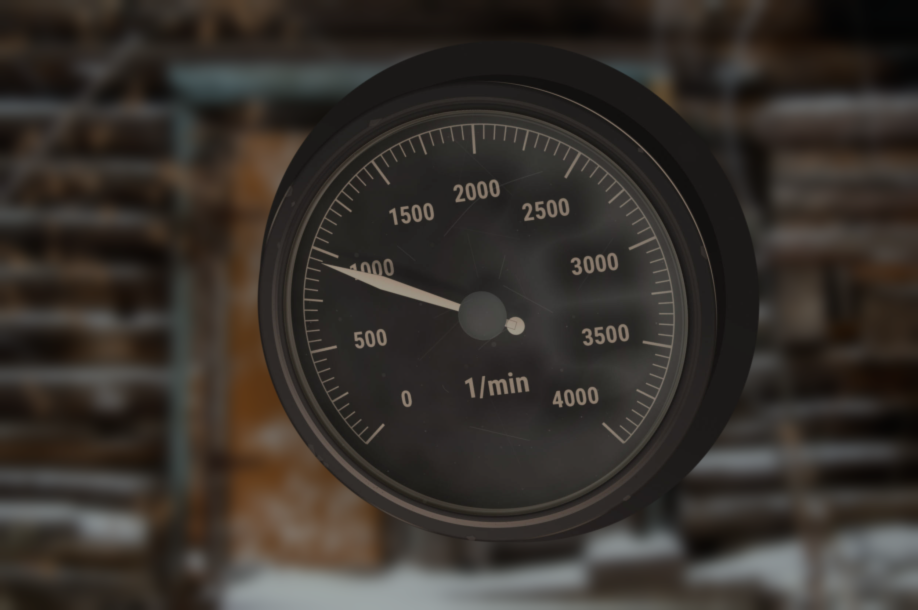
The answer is 950 rpm
